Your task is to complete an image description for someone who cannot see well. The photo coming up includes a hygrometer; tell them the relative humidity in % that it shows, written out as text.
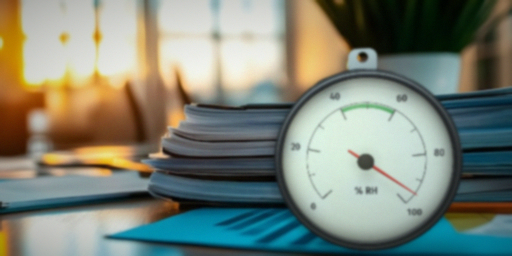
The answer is 95 %
